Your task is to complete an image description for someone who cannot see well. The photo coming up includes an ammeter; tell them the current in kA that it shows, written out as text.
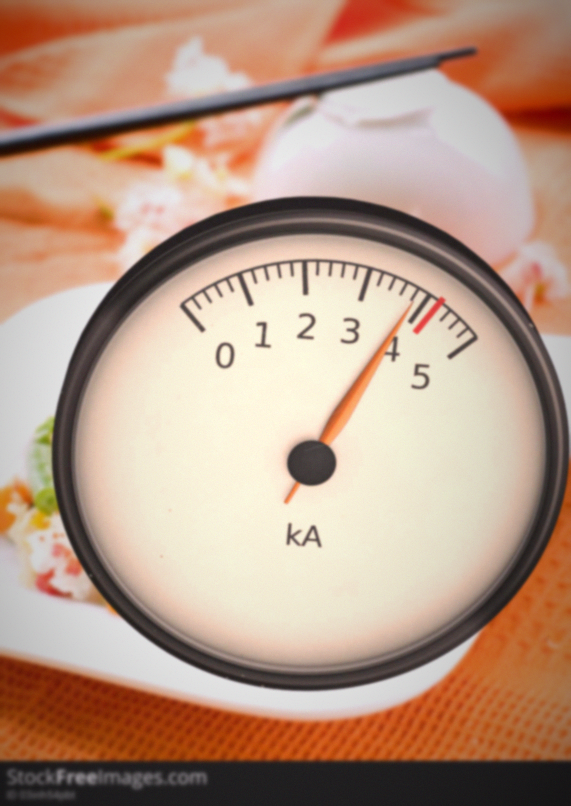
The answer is 3.8 kA
